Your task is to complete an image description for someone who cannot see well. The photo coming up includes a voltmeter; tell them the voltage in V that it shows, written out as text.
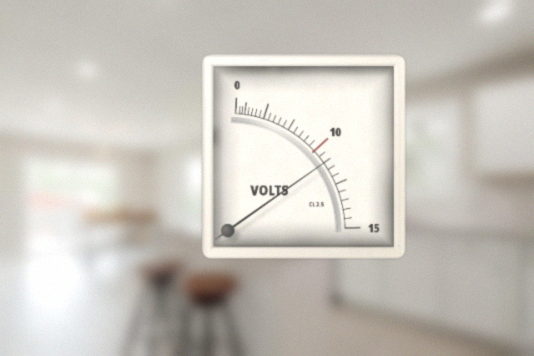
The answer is 11 V
